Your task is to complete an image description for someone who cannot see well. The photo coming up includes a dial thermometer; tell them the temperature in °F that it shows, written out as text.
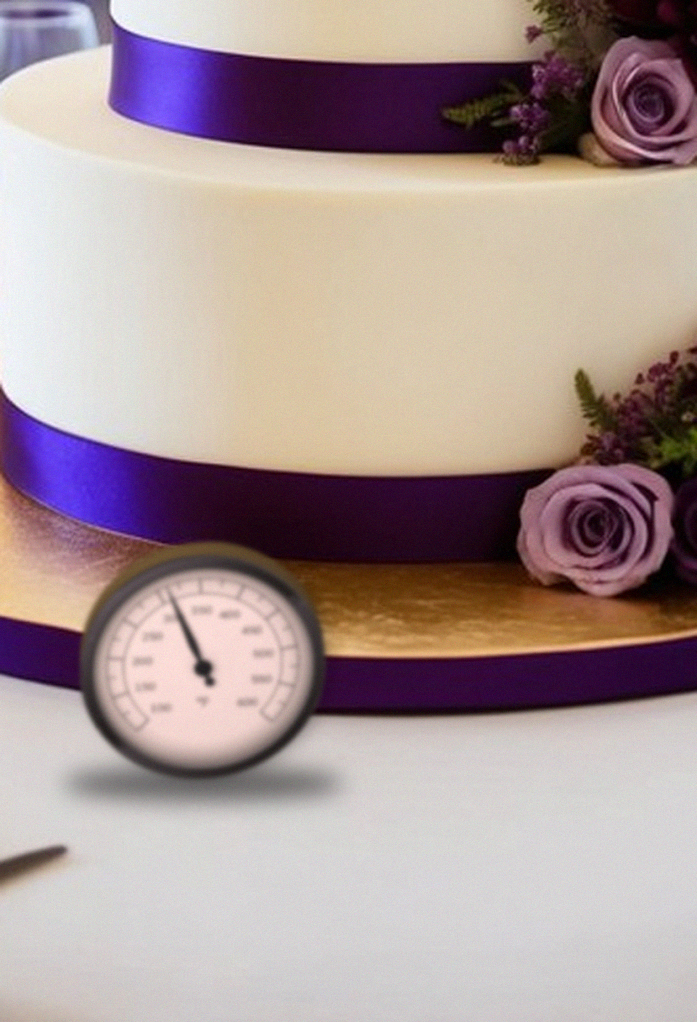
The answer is 312.5 °F
